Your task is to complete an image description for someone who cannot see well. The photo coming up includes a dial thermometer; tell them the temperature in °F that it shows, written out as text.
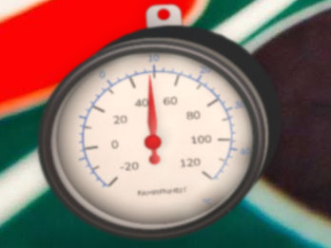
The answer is 50 °F
